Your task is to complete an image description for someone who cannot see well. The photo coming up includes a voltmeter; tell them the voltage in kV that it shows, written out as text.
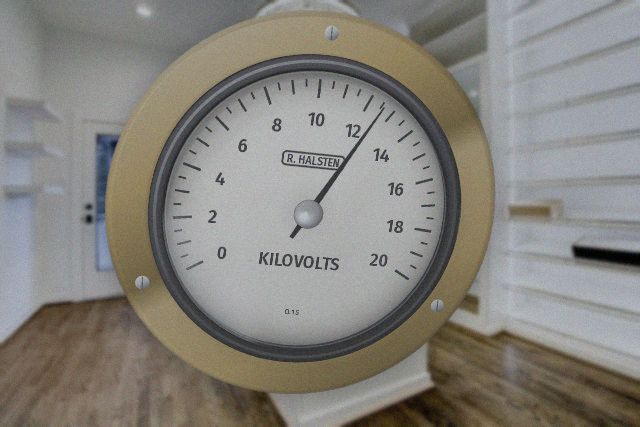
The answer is 12.5 kV
